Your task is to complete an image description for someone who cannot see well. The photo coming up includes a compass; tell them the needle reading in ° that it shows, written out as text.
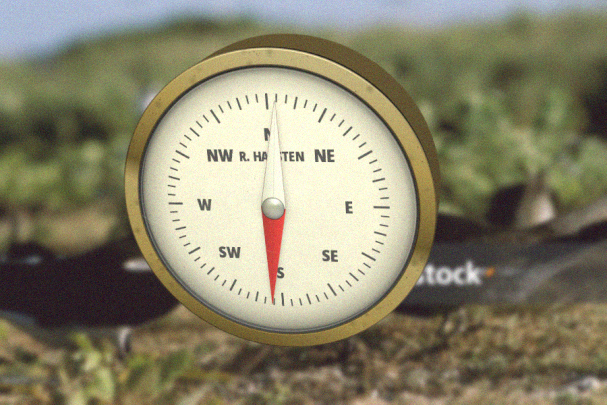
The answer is 185 °
